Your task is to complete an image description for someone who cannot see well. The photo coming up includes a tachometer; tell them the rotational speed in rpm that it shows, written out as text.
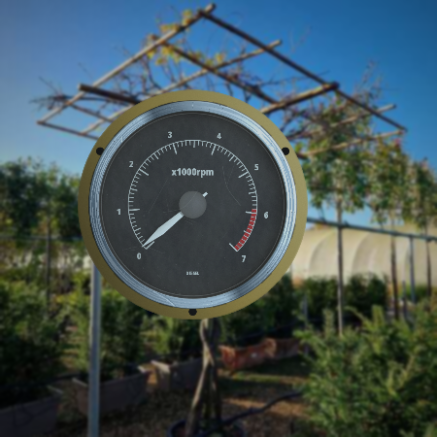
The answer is 100 rpm
